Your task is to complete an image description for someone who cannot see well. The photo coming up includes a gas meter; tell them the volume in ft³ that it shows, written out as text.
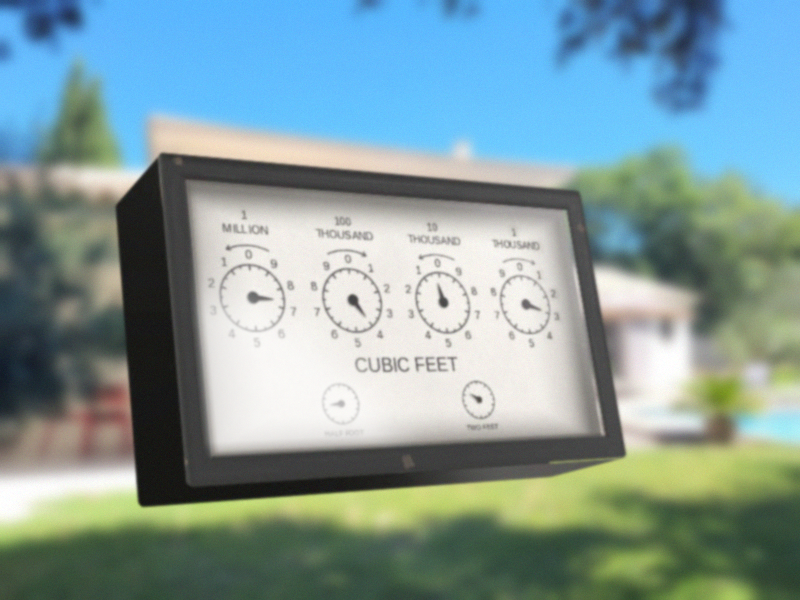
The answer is 740300 ft³
